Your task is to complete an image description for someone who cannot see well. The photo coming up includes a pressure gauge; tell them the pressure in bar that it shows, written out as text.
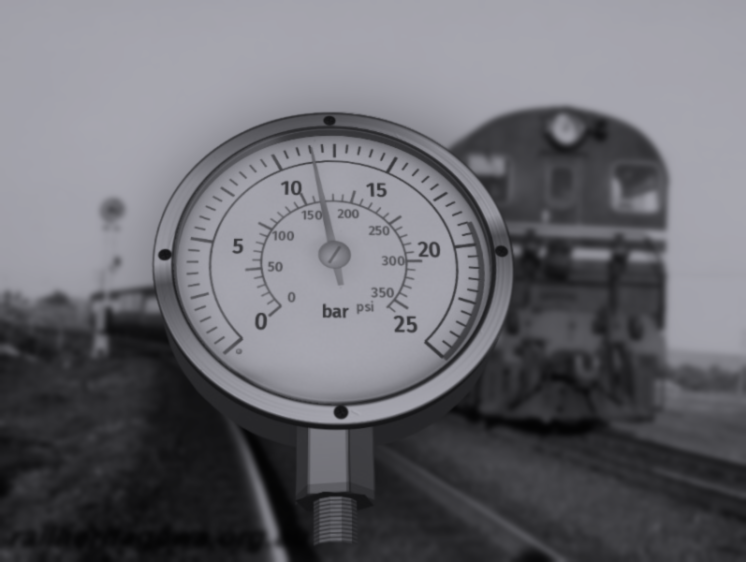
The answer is 11.5 bar
